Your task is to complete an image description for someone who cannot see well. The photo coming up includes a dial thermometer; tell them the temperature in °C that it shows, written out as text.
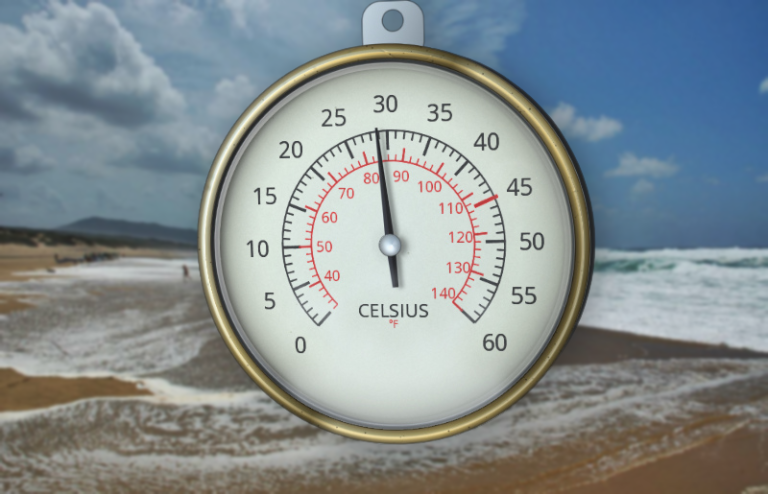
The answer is 29 °C
